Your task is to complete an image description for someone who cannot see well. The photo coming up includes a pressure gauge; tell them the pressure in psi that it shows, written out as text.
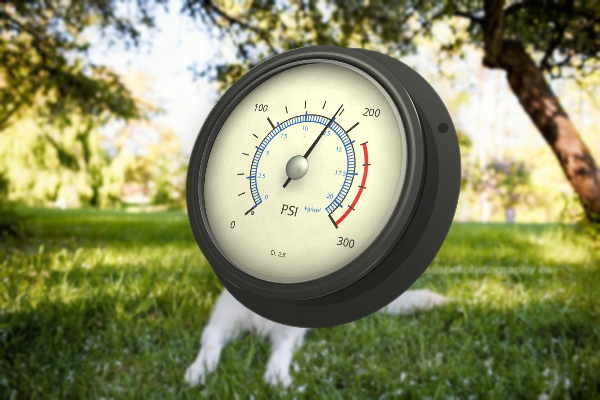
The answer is 180 psi
